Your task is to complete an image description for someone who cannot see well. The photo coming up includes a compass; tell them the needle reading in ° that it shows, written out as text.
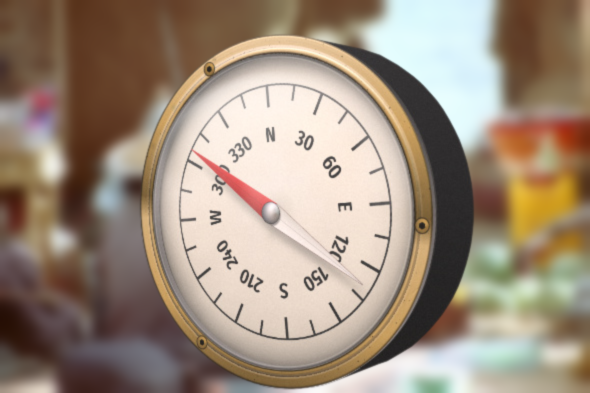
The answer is 307.5 °
